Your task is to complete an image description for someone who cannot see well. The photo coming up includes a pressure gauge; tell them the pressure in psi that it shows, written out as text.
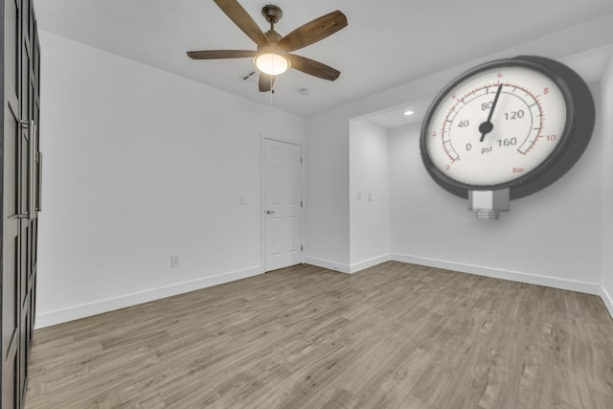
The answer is 90 psi
